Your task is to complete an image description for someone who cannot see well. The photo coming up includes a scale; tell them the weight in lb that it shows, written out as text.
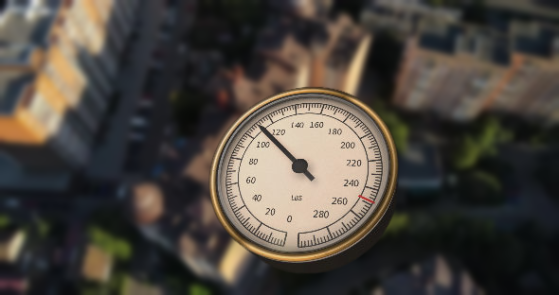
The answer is 110 lb
